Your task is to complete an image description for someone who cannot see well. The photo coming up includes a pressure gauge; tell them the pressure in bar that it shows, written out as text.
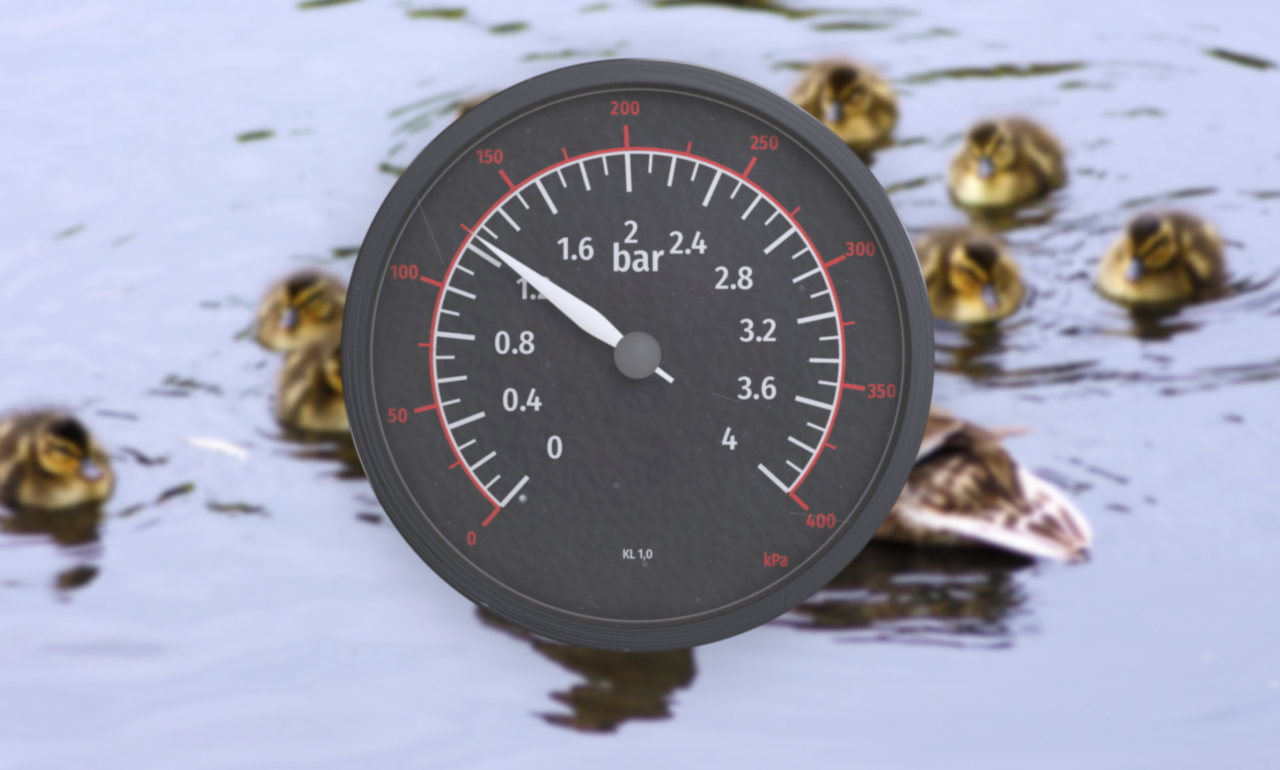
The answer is 1.25 bar
